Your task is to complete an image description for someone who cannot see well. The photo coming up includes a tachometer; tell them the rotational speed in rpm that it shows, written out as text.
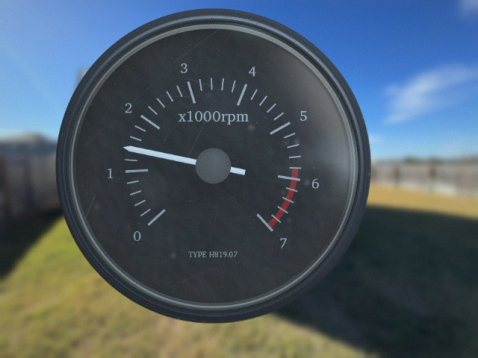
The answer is 1400 rpm
